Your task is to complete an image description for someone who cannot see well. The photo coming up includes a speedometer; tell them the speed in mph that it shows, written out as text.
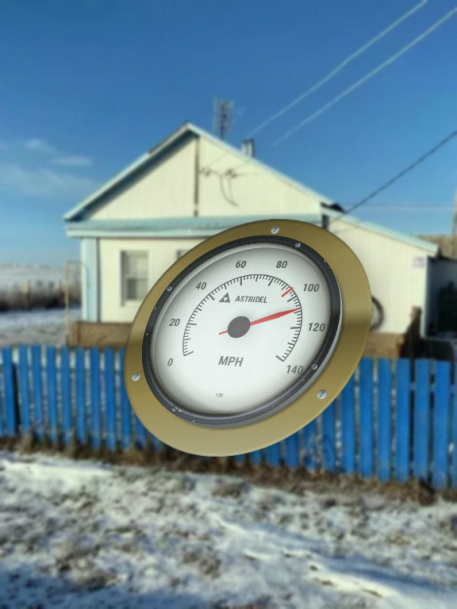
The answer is 110 mph
